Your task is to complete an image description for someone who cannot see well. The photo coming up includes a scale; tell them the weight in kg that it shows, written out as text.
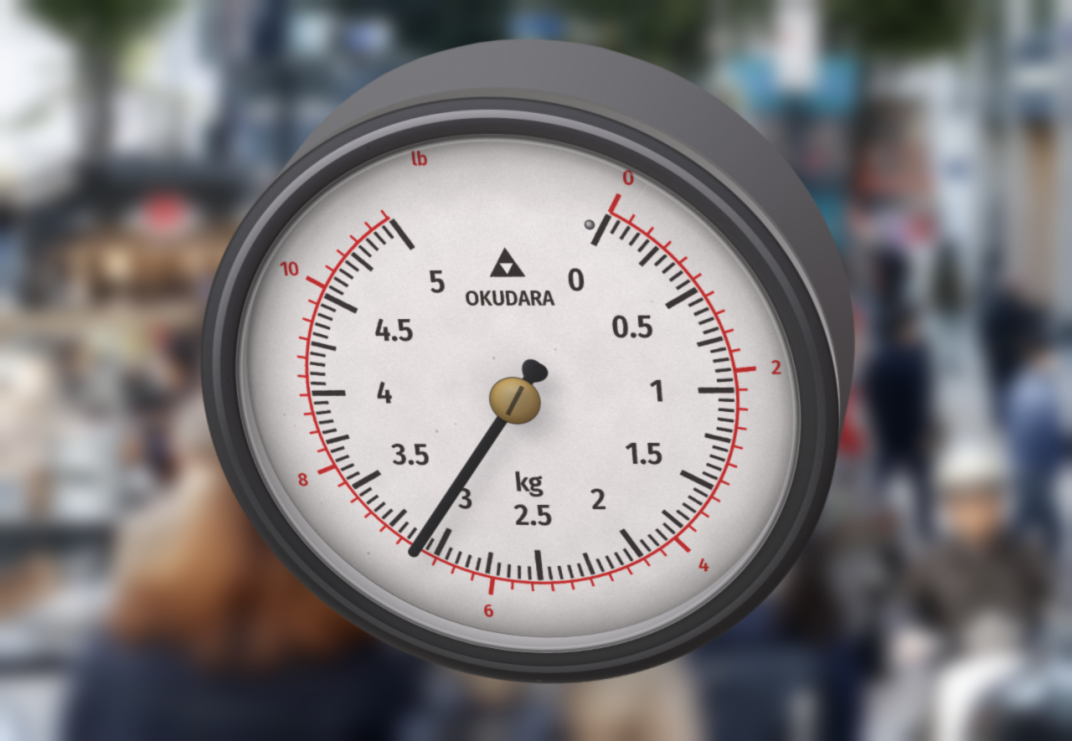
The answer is 3.1 kg
